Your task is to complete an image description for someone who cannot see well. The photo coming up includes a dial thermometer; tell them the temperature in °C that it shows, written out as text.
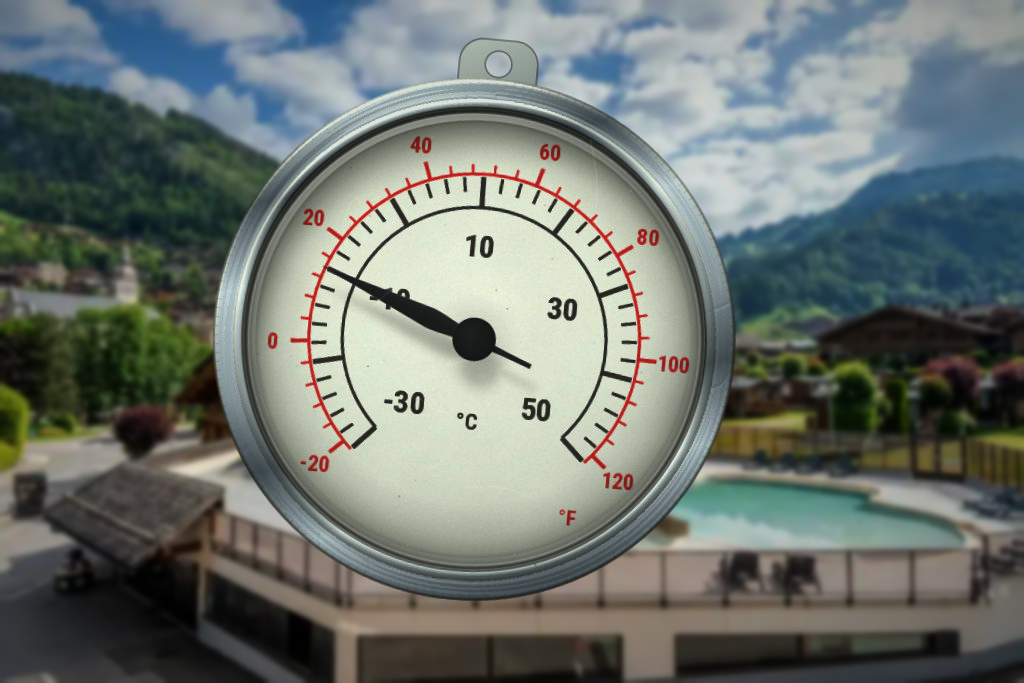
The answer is -10 °C
